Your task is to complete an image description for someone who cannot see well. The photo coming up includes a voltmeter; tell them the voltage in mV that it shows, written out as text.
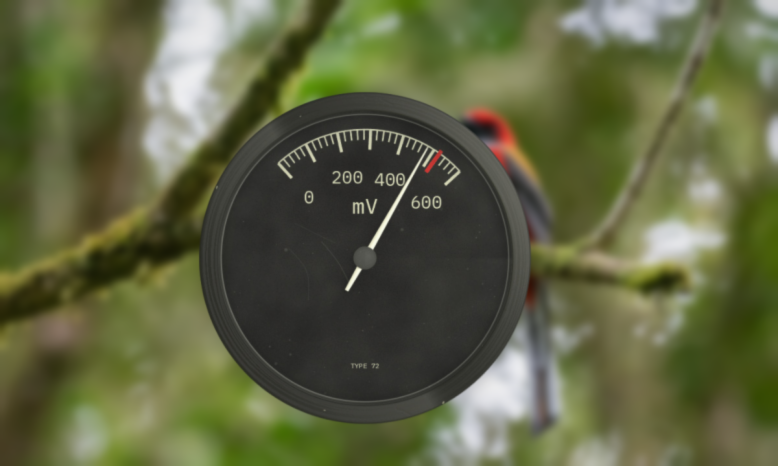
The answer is 480 mV
